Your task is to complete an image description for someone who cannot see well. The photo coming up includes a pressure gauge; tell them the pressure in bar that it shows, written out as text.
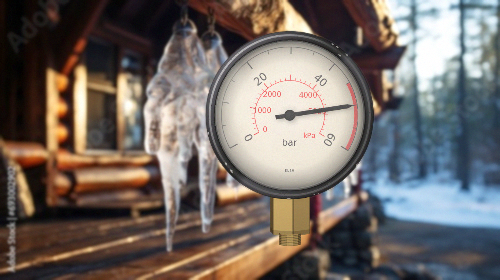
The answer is 50 bar
